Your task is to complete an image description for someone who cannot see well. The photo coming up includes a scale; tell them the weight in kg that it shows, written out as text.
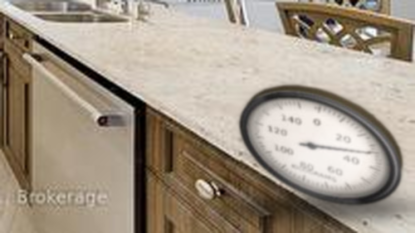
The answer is 30 kg
